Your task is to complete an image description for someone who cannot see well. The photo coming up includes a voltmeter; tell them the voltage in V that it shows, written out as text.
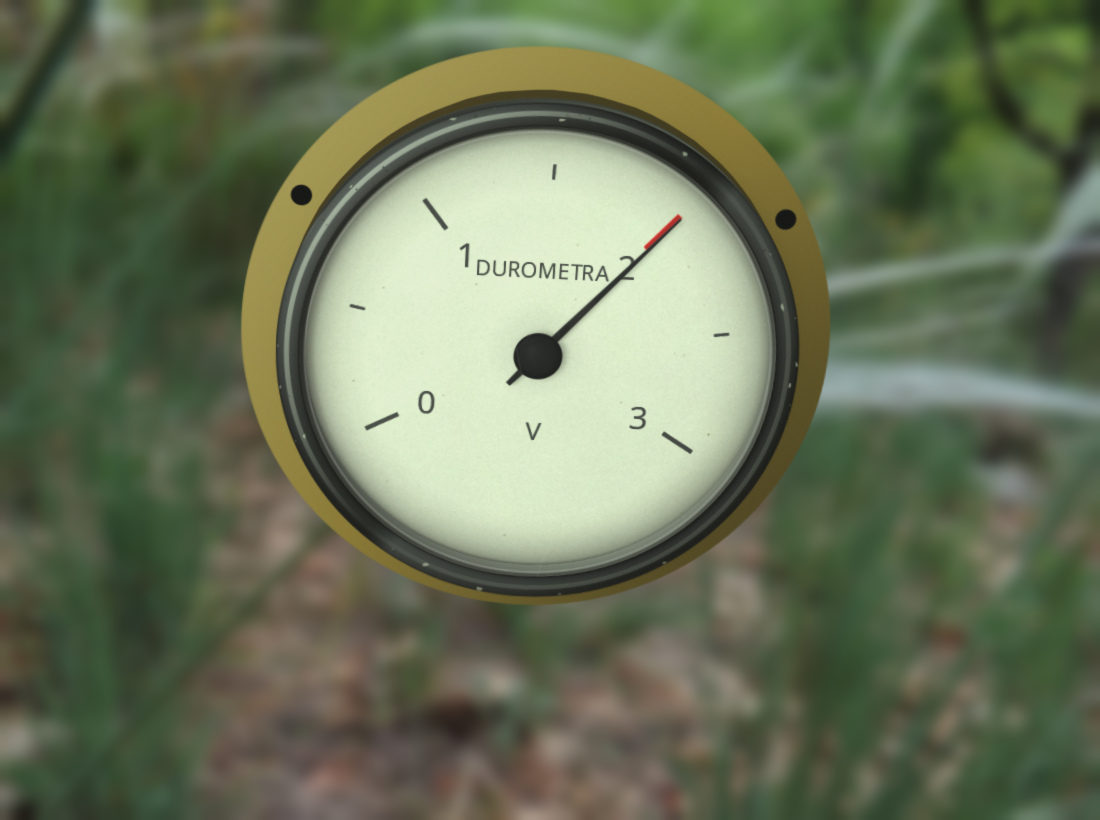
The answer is 2 V
